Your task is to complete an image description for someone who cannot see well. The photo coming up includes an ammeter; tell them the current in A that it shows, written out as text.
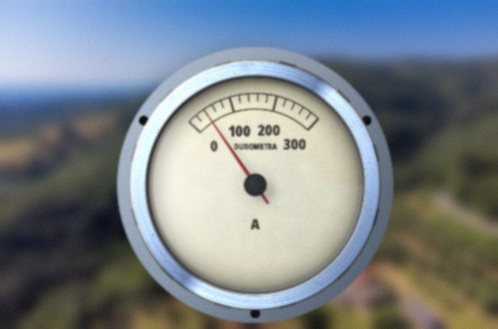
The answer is 40 A
